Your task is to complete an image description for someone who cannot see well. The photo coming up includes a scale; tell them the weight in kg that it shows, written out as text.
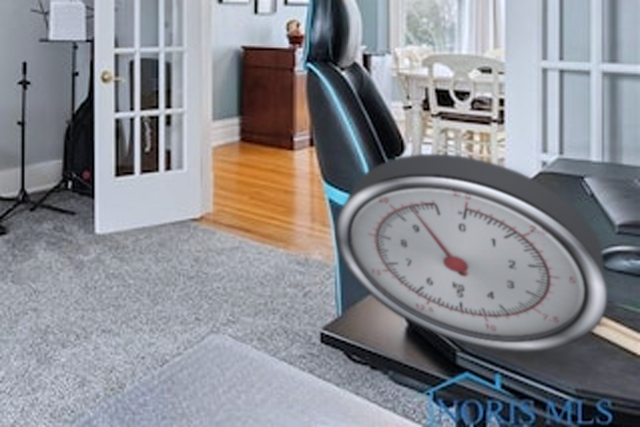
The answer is 9.5 kg
